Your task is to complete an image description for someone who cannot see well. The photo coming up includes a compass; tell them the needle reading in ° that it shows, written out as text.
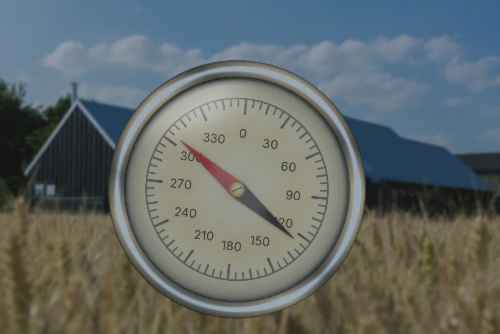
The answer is 305 °
